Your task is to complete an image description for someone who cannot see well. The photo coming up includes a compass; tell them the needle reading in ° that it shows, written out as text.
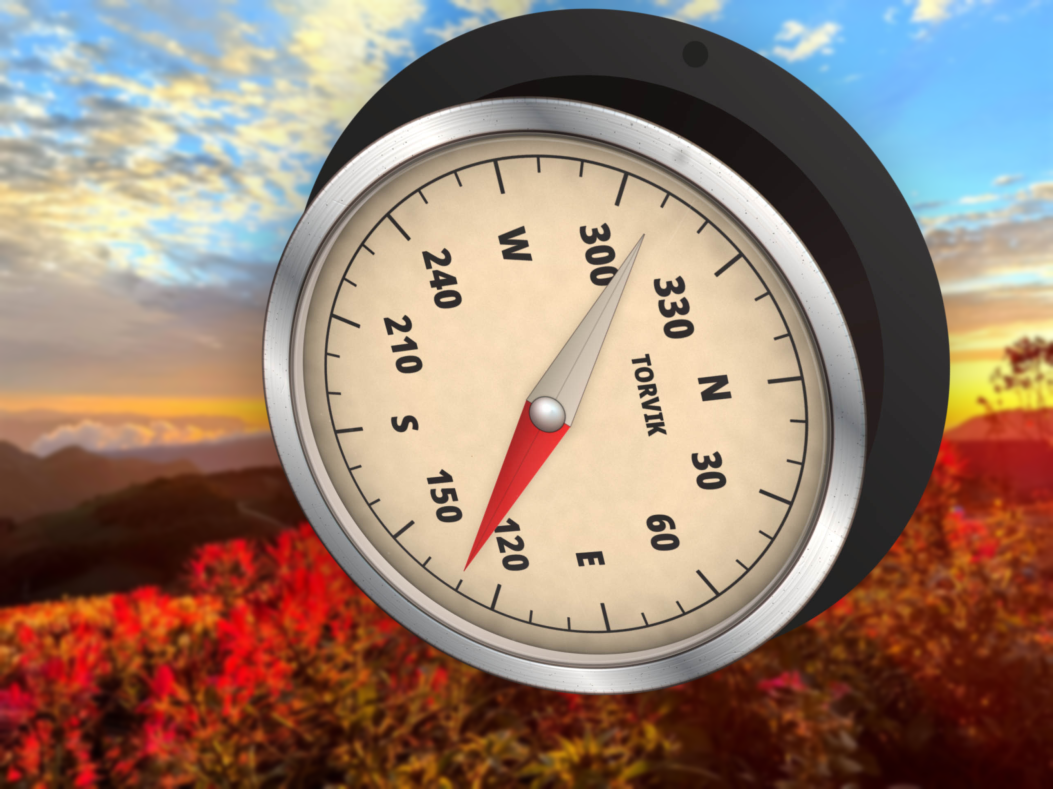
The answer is 130 °
